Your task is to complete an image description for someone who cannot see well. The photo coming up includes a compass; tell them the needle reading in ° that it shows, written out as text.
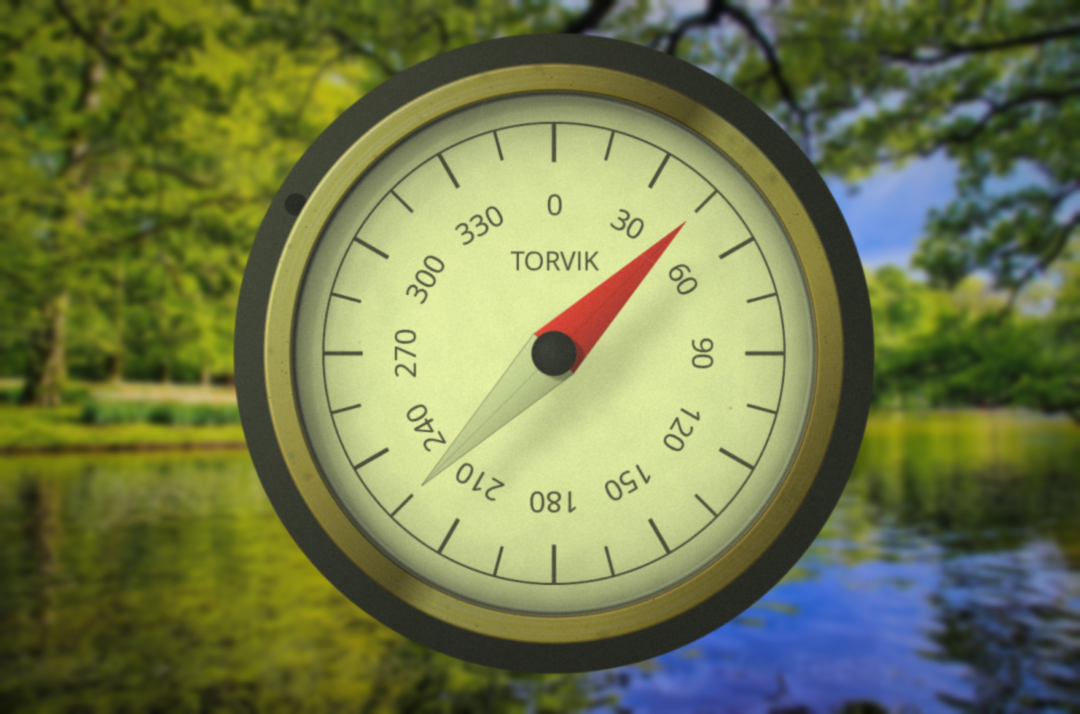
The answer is 45 °
